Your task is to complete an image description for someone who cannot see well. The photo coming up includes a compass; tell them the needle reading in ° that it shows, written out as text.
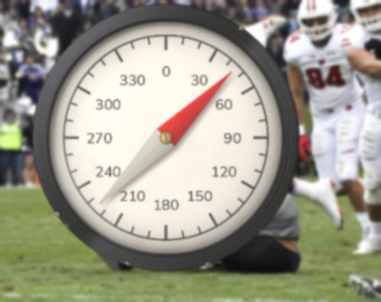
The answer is 45 °
